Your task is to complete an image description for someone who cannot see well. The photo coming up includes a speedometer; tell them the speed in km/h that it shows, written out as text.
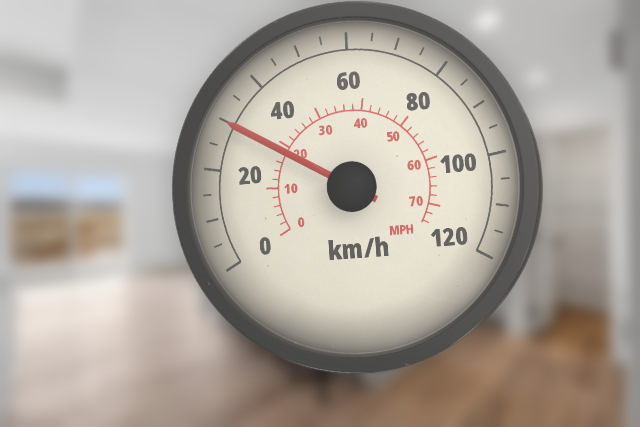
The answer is 30 km/h
